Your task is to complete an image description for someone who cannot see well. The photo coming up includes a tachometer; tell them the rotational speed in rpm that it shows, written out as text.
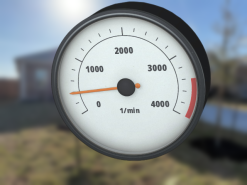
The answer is 400 rpm
